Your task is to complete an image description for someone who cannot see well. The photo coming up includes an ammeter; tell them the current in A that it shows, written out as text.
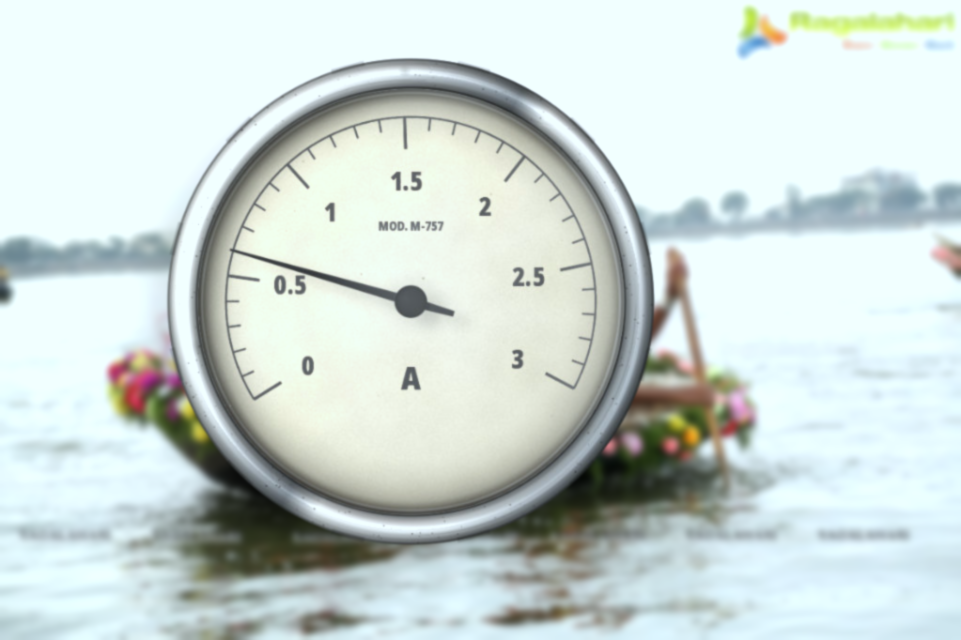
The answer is 0.6 A
